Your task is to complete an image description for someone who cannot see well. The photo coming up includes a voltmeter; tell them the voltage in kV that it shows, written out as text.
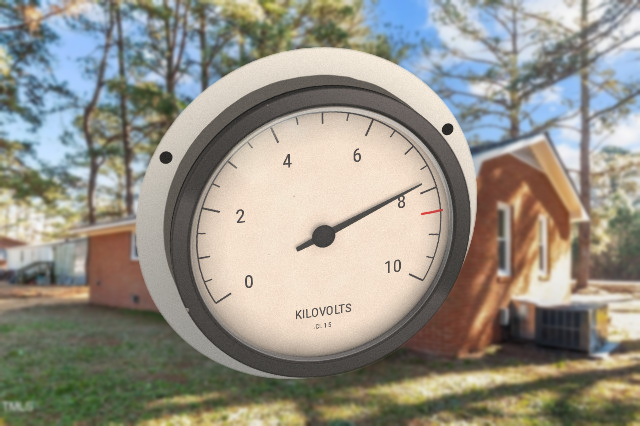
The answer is 7.75 kV
